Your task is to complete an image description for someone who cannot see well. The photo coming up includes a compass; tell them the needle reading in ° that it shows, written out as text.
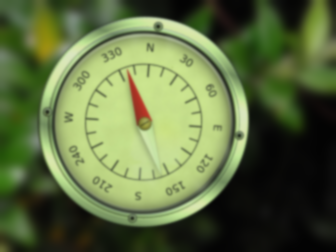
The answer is 337.5 °
